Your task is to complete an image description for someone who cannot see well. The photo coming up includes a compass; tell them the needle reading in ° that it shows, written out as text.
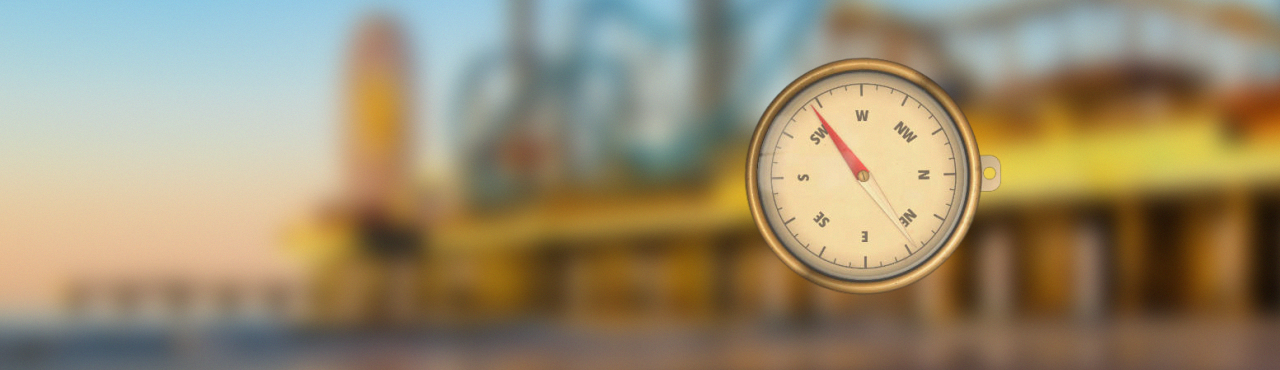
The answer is 235 °
